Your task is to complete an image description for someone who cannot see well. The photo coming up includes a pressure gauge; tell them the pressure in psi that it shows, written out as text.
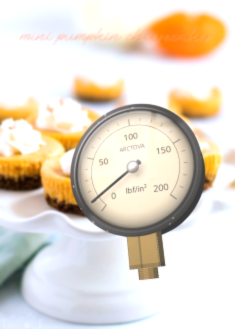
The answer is 10 psi
